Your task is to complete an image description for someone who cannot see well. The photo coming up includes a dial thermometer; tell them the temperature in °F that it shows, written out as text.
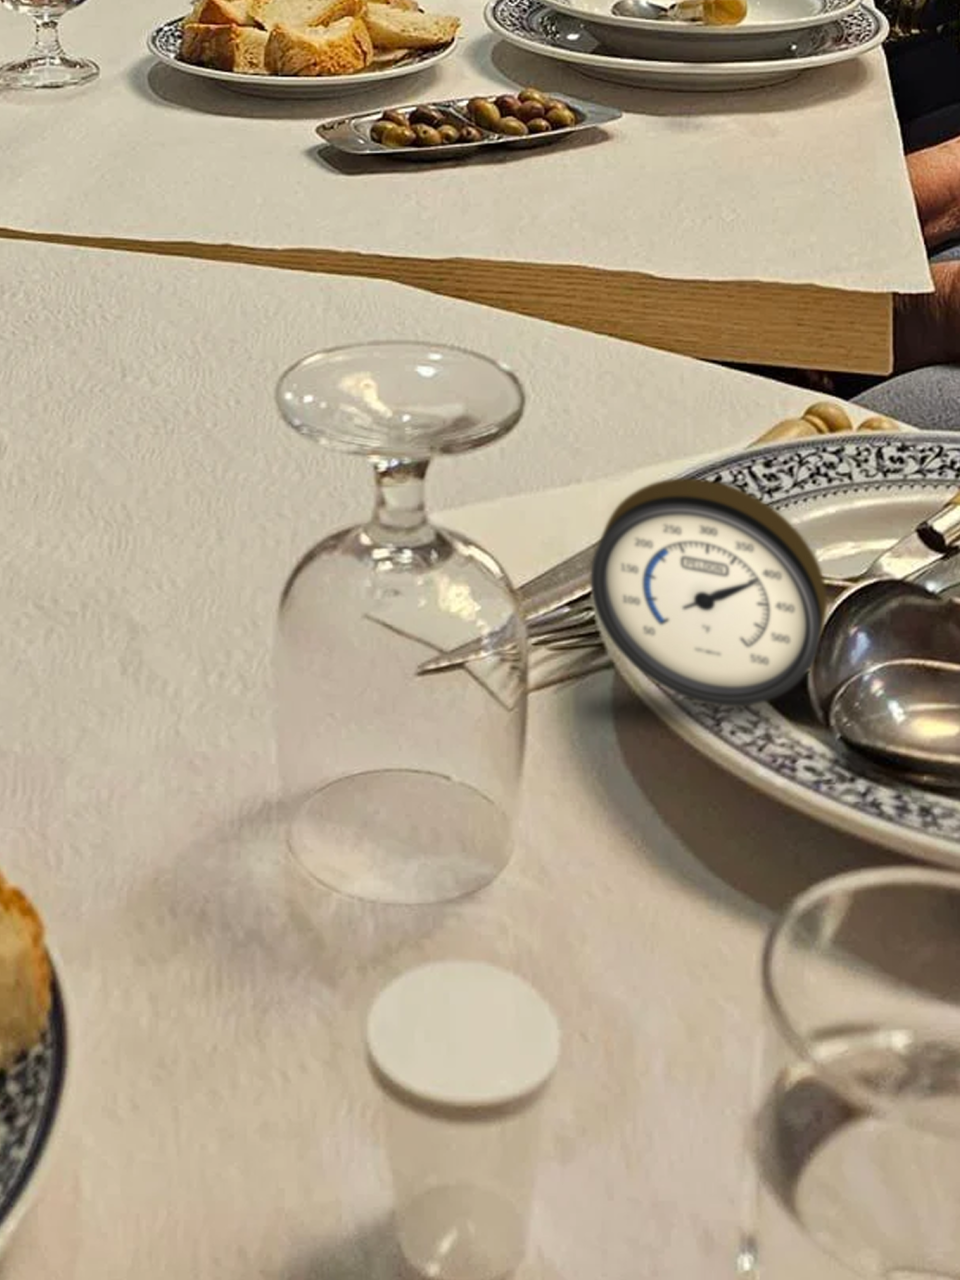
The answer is 400 °F
